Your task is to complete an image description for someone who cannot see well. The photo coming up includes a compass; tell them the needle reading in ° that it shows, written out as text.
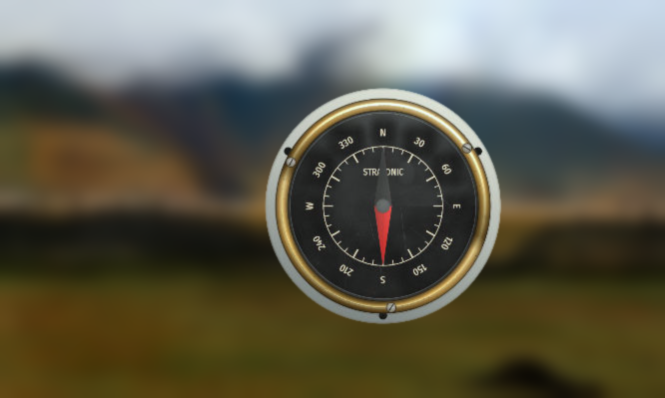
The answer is 180 °
